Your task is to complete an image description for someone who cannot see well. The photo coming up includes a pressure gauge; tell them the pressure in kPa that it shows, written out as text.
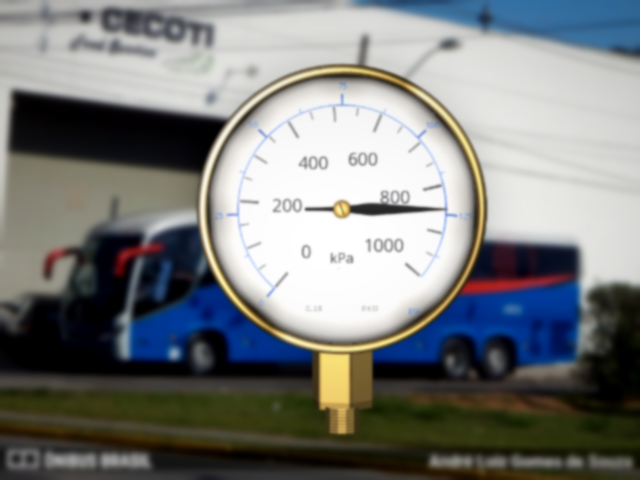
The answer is 850 kPa
